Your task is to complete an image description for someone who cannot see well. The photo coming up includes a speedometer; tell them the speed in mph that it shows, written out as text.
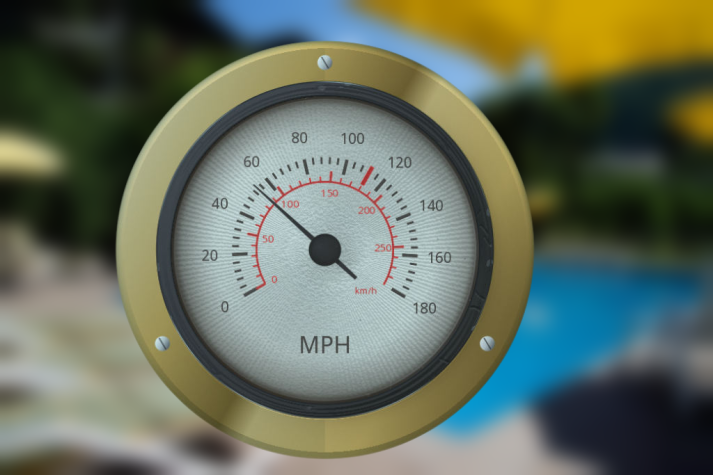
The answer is 54 mph
